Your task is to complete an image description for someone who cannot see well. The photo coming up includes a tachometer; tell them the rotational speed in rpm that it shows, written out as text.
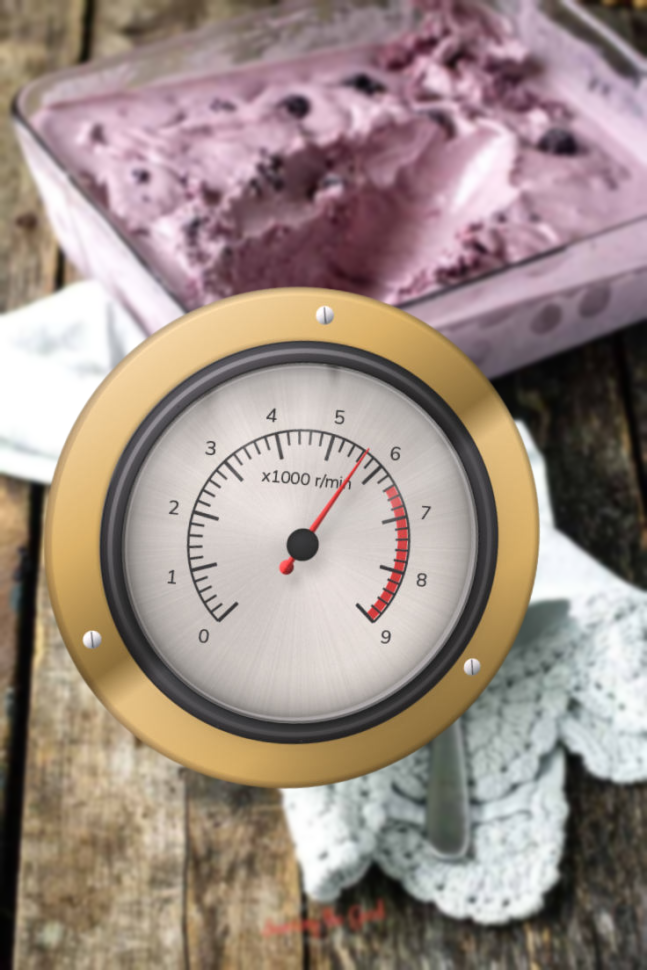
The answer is 5600 rpm
